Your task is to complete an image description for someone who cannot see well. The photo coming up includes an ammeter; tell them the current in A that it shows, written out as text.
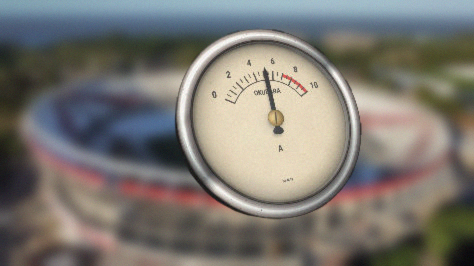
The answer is 5 A
